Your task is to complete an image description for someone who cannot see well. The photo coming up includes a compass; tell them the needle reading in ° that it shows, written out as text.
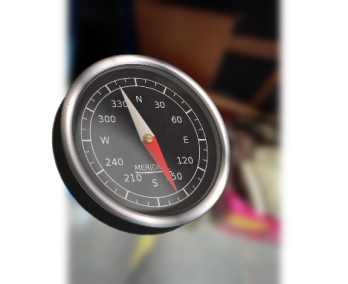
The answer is 160 °
